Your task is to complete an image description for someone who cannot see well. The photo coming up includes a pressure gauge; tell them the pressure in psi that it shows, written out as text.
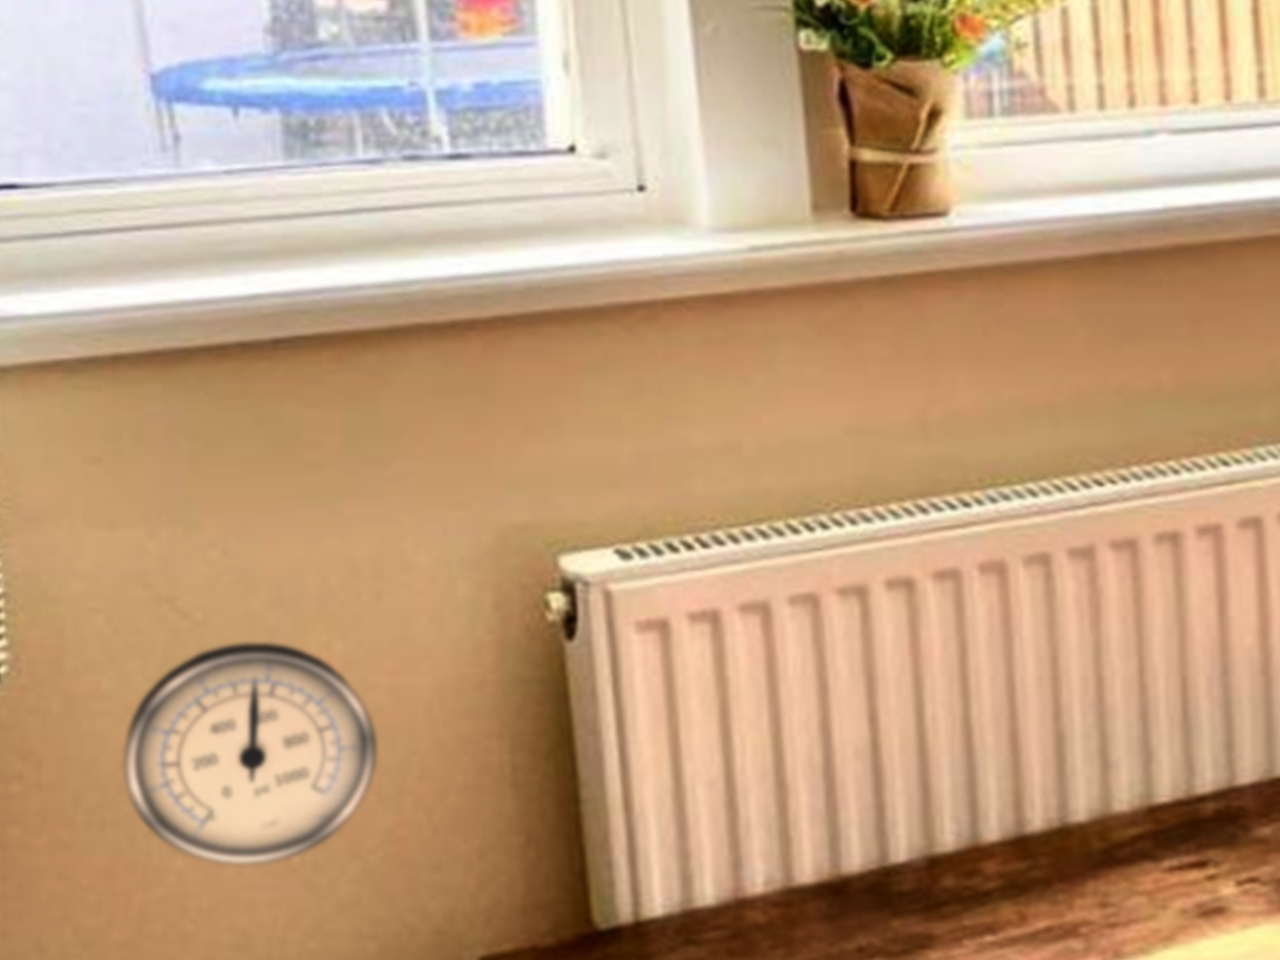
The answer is 550 psi
